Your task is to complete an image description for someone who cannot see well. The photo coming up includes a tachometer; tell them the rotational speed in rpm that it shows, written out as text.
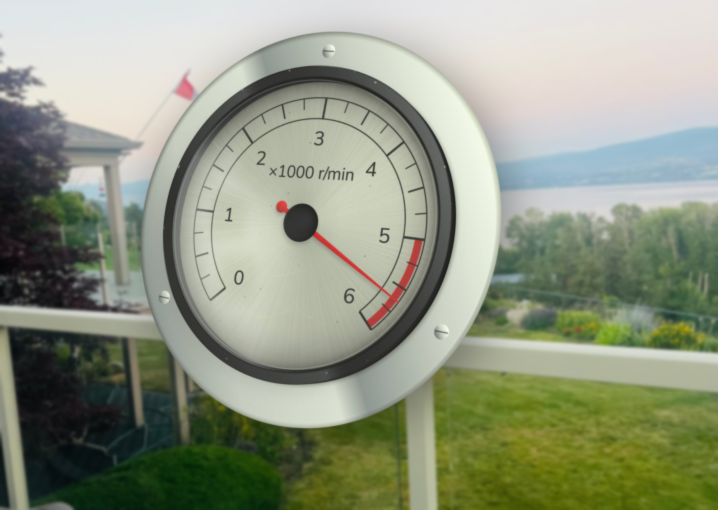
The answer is 5625 rpm
